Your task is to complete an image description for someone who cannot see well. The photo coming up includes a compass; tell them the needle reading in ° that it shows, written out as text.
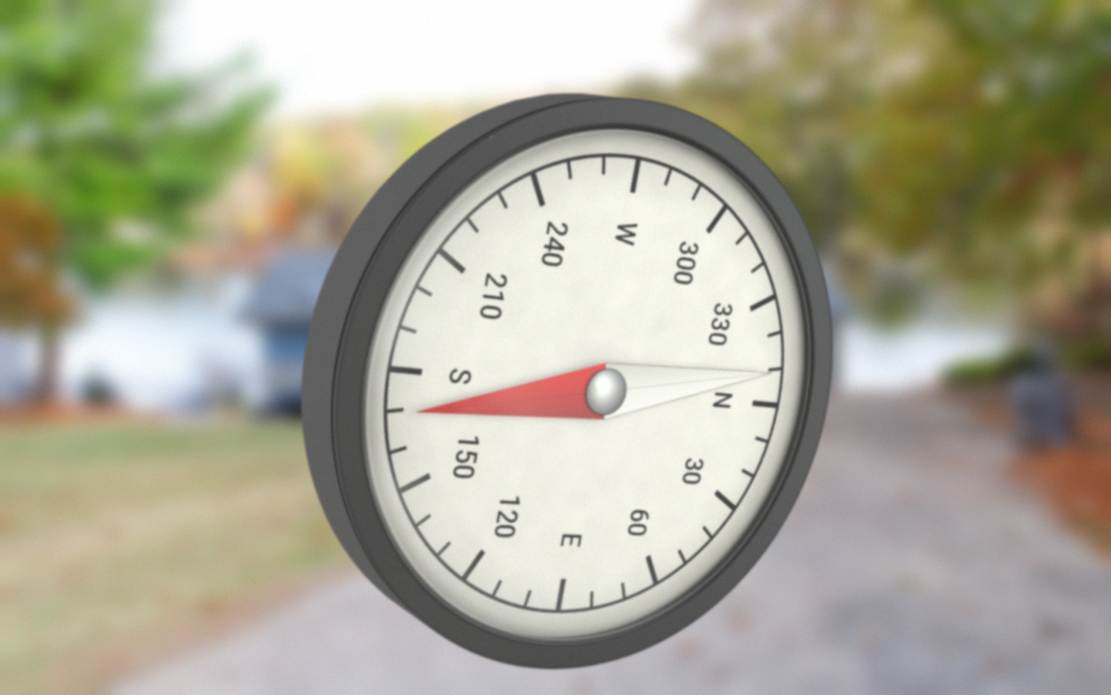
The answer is 170 °
